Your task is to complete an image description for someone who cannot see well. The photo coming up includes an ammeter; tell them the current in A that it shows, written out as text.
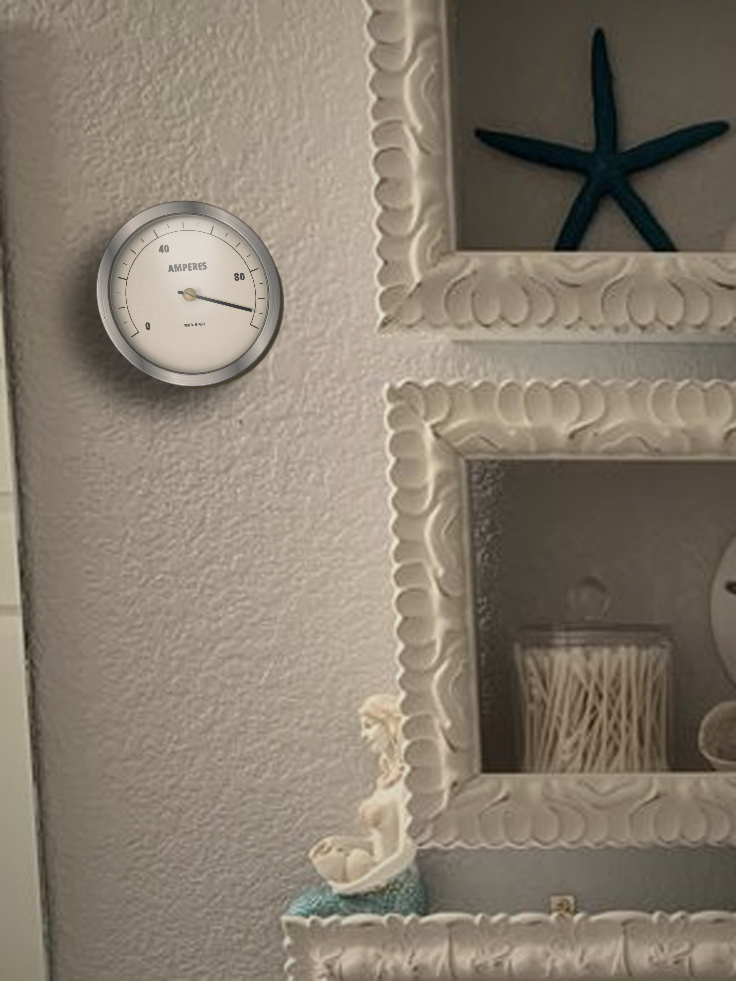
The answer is 95 A
